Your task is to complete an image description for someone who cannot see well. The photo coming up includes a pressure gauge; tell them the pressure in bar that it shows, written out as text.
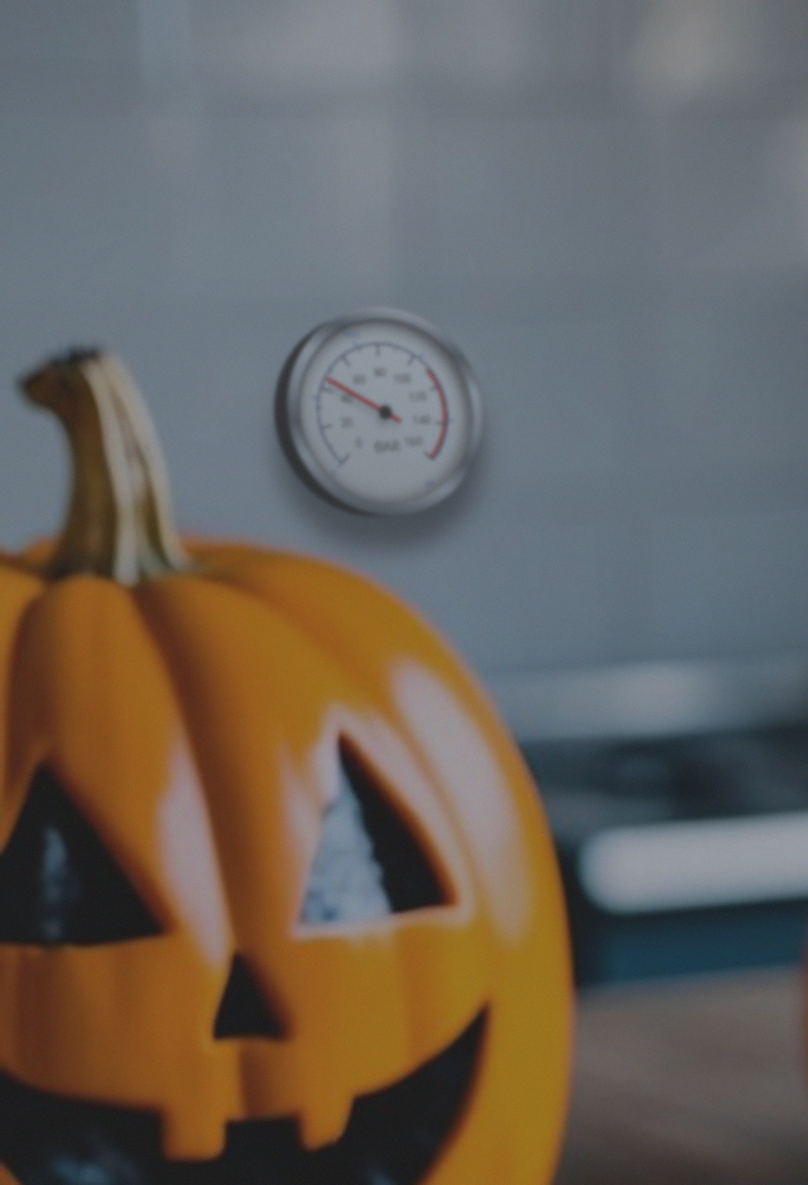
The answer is 45 bar
